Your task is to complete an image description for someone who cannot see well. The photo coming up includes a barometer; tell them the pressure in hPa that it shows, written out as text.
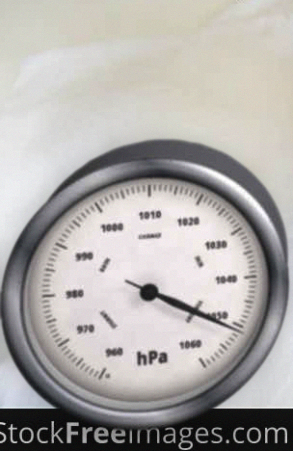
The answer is 1050 hPa
